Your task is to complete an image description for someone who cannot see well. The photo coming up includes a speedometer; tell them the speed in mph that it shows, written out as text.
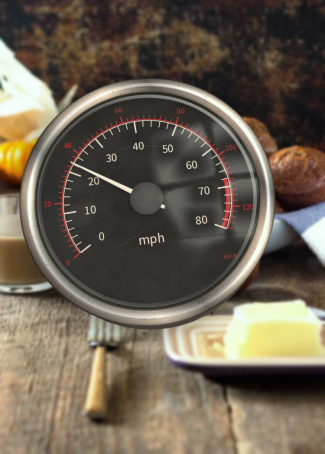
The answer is 22 mph
